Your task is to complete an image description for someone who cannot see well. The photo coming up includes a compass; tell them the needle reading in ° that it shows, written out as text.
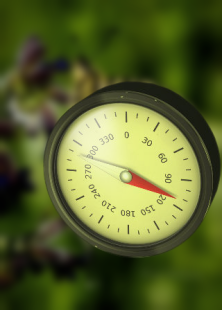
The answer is 110 °
